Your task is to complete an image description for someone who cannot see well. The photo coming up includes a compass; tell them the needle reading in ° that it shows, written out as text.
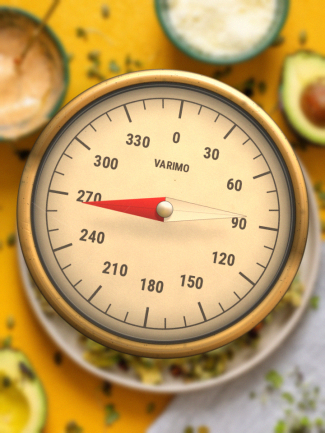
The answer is 265 °
